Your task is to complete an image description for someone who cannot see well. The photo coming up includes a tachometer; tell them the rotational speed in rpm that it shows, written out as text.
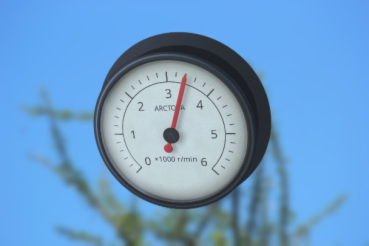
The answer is 3400 rpm
